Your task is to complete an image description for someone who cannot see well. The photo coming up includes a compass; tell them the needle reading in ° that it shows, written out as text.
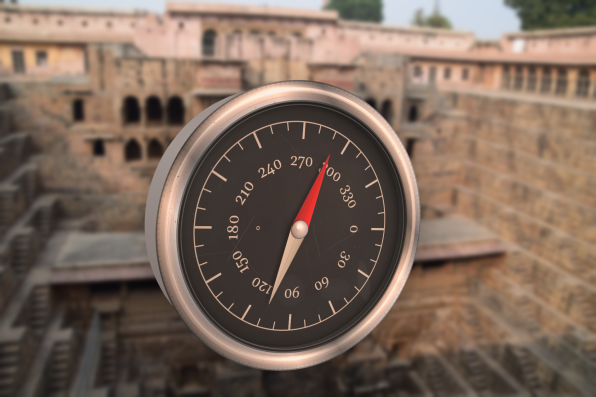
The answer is 290 °
